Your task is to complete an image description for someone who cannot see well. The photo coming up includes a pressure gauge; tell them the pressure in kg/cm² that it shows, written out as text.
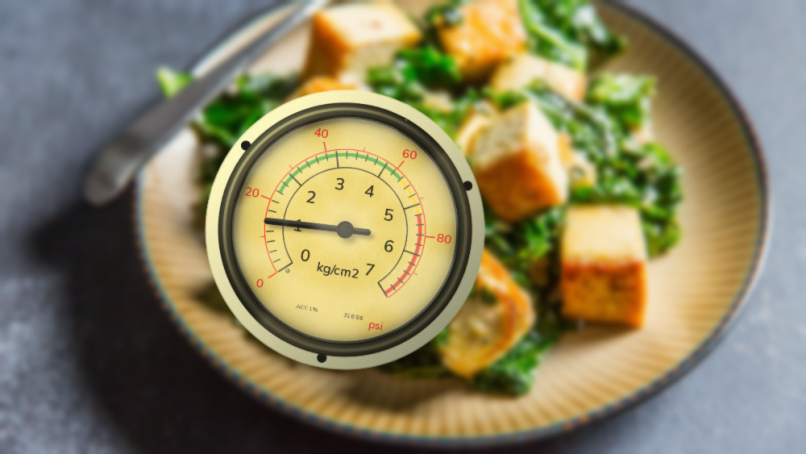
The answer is 1 kg/cm²
